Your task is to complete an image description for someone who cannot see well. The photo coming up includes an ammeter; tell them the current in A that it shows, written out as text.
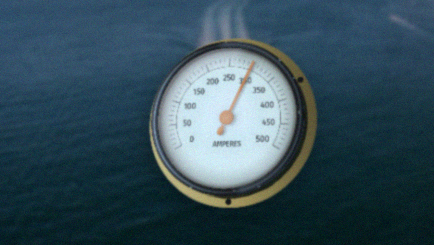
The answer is 300 A
